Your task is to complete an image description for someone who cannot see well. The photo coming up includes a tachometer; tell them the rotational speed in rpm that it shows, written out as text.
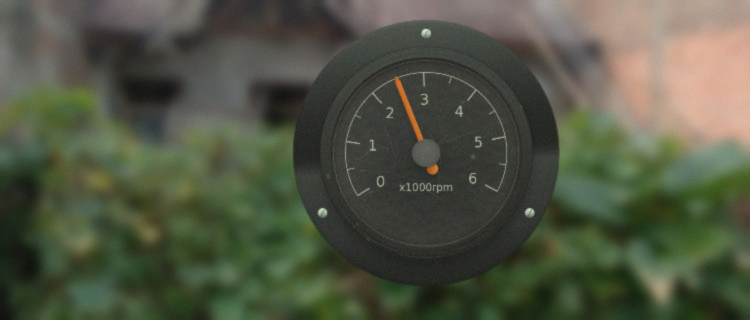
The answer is 2500 rpm
